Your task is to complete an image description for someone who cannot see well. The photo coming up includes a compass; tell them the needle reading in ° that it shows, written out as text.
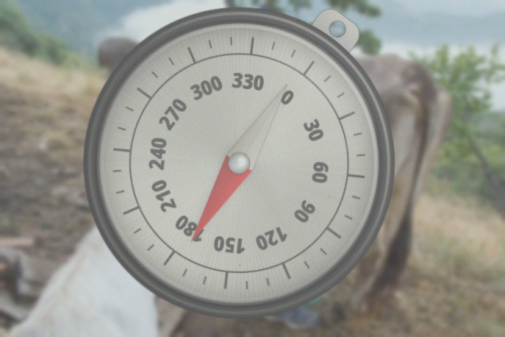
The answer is 175 °
